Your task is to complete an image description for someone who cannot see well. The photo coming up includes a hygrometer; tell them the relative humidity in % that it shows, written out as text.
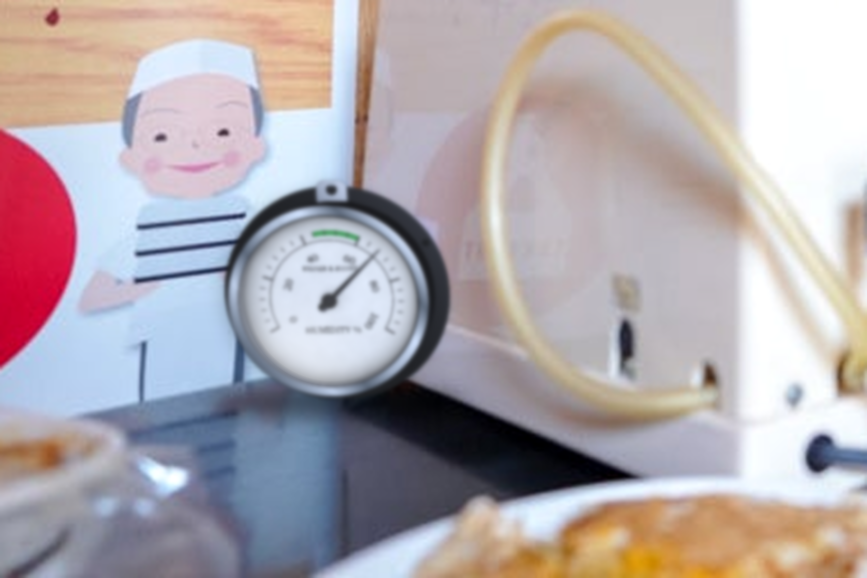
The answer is 68 %
